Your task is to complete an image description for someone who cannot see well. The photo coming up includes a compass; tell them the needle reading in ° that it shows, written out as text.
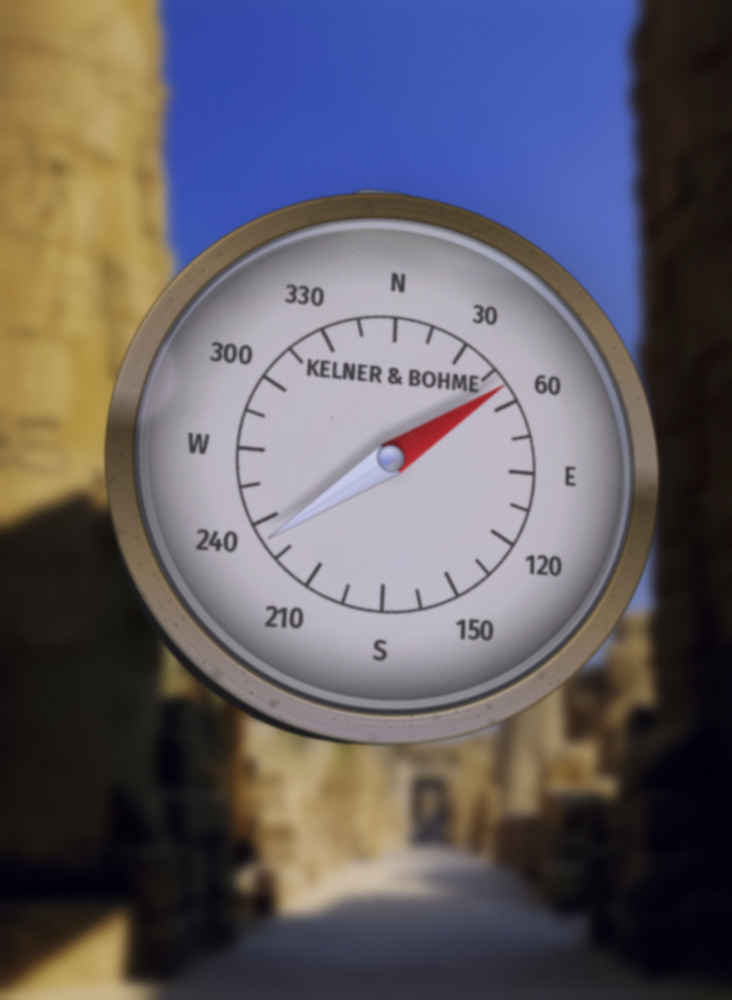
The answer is 52.5 °
